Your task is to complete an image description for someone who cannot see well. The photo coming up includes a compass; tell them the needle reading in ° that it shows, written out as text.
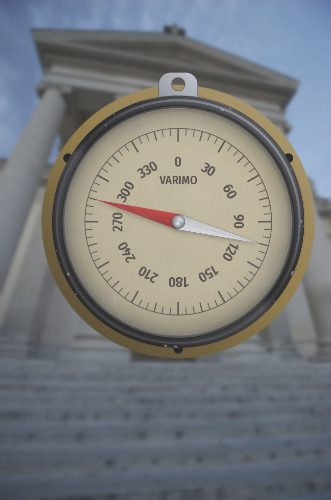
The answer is 285 °
